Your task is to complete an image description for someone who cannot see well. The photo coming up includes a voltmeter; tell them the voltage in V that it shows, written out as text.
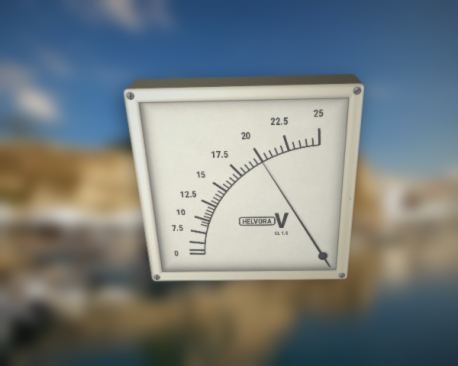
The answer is 20 V
